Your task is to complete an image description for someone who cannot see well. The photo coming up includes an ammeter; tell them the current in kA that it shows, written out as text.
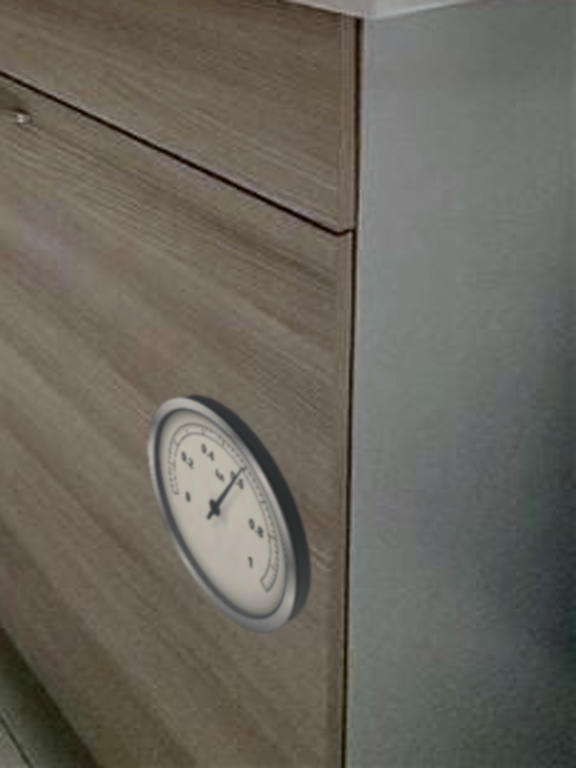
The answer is 0.6 kA
